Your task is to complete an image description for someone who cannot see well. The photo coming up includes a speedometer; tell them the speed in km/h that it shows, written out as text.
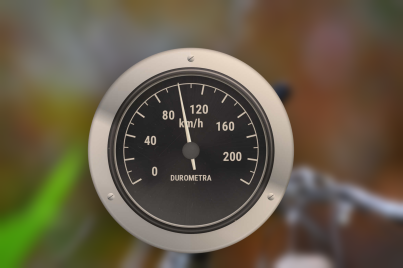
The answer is 100 km/h
